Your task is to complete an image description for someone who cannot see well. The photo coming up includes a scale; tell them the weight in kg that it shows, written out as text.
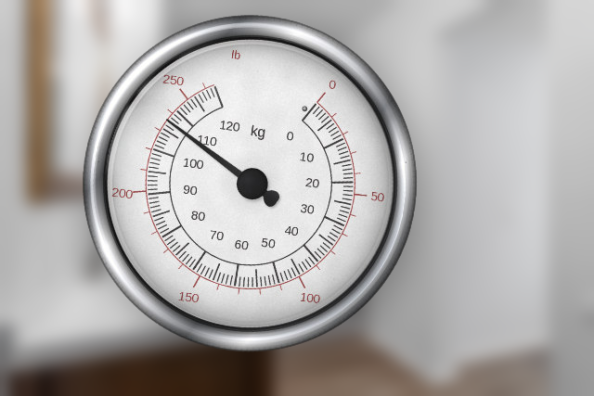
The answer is 107 kg
